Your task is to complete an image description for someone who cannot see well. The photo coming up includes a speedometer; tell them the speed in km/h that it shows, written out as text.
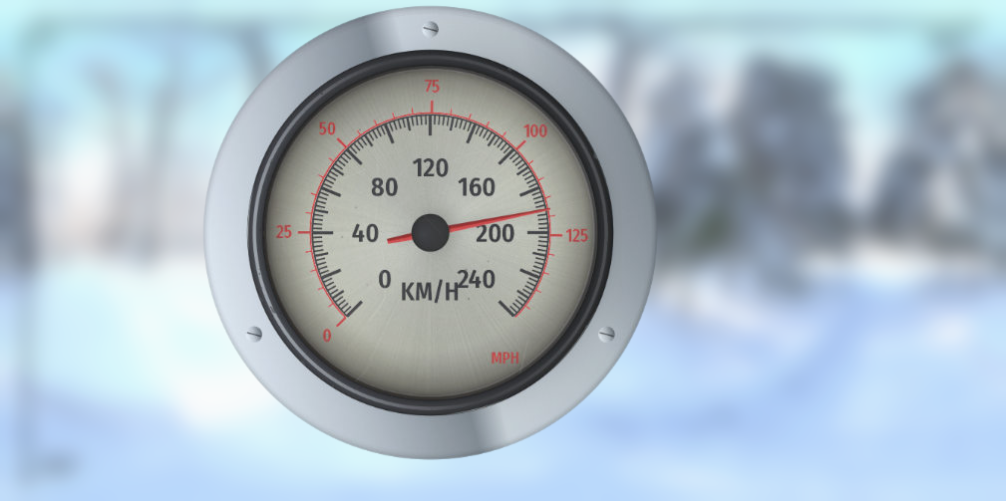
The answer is 190 km/h
